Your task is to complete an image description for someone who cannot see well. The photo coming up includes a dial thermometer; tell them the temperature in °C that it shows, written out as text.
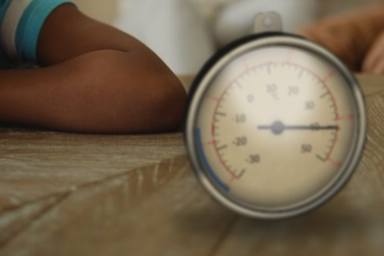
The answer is 40 °C
